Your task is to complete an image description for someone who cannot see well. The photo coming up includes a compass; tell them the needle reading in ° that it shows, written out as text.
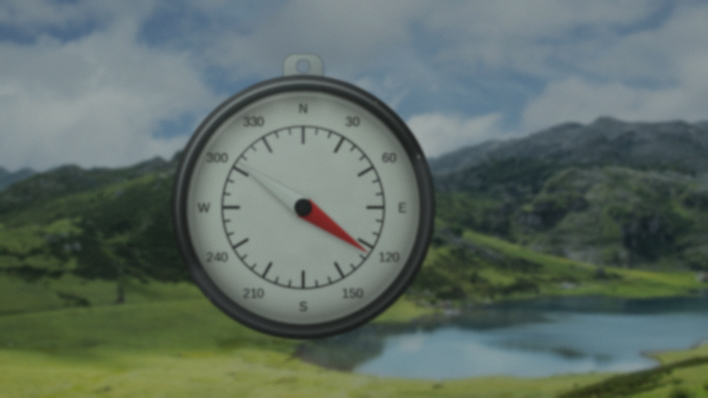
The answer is 125 °
